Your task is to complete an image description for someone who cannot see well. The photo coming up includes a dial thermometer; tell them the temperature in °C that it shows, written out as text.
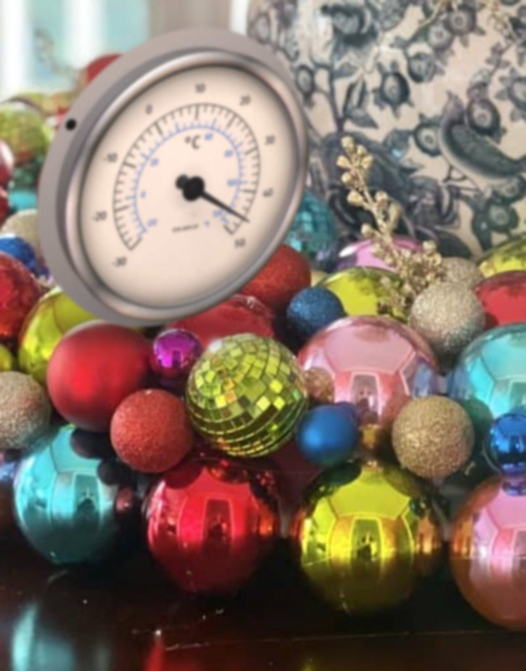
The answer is 46 °C
